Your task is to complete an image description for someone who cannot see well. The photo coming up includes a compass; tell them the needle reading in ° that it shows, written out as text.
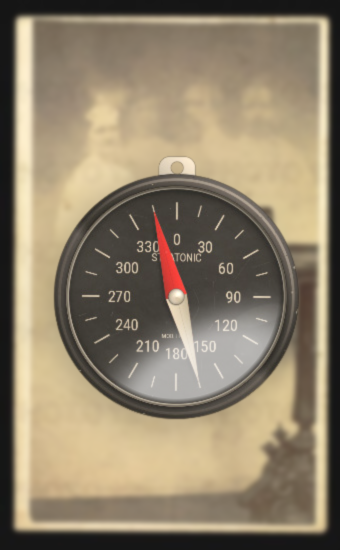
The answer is 345 °
